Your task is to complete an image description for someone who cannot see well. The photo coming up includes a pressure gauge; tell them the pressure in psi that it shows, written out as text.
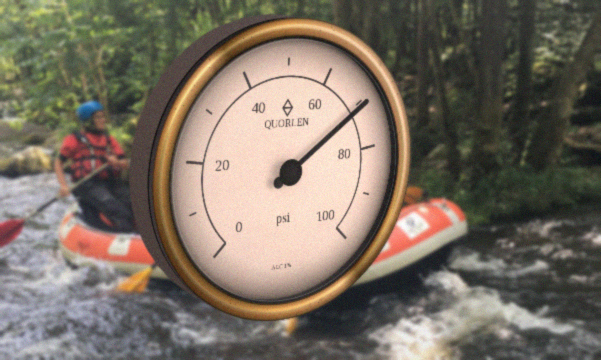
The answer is 70 psi
